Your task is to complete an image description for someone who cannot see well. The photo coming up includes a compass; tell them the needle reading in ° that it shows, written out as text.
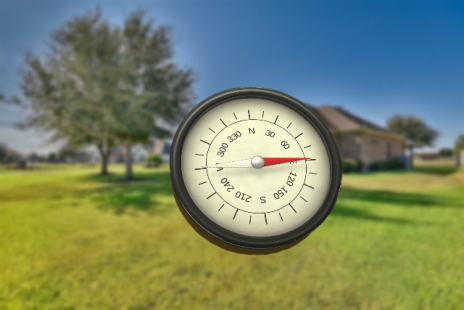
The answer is 90 °
